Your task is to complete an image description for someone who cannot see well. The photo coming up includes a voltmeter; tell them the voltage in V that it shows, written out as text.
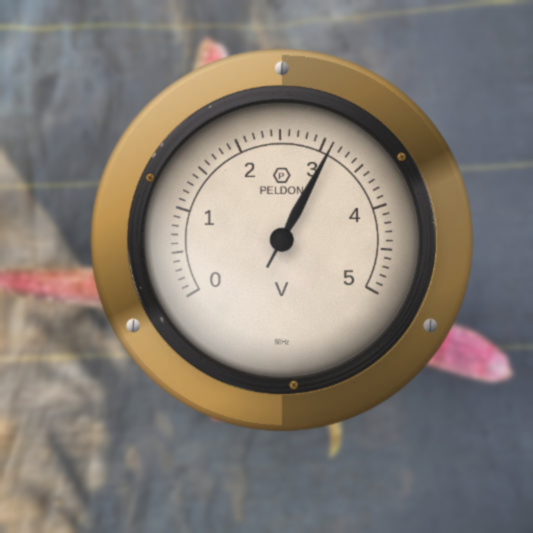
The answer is 3.1 V
